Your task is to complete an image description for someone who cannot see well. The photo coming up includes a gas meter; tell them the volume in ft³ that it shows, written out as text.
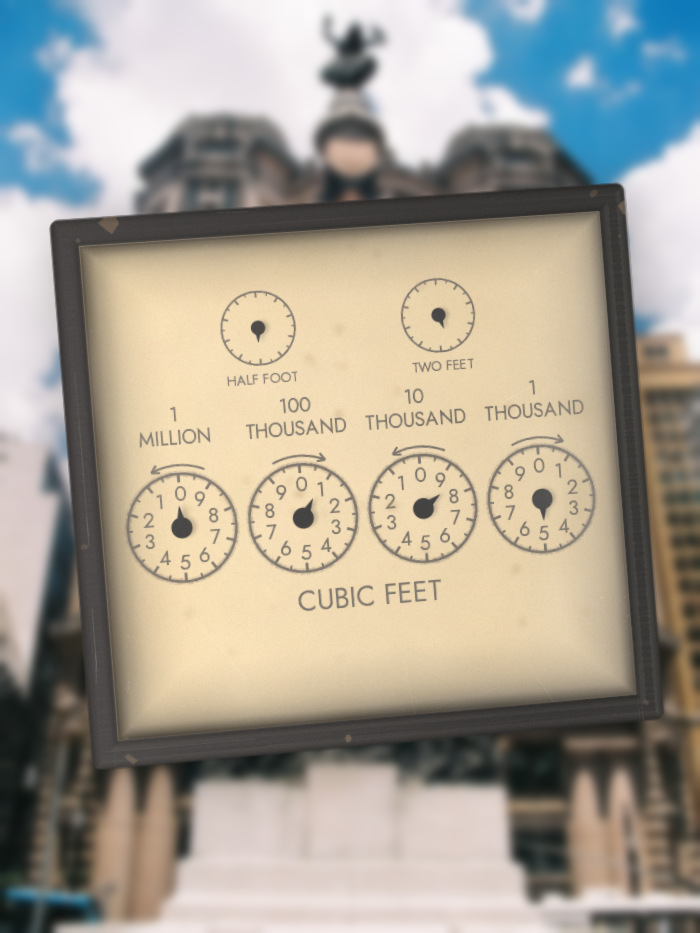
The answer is 8500 ft³
